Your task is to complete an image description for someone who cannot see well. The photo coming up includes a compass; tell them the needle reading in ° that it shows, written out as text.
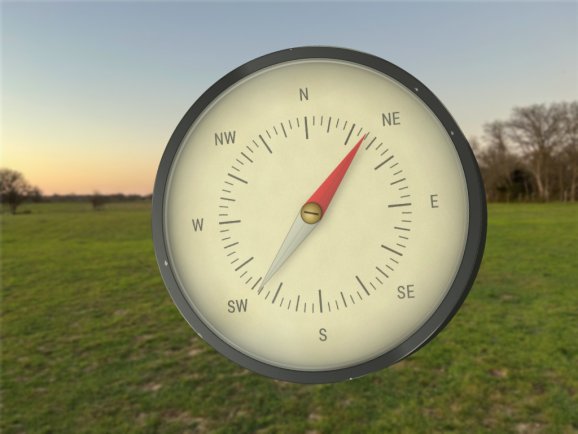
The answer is 40 °
